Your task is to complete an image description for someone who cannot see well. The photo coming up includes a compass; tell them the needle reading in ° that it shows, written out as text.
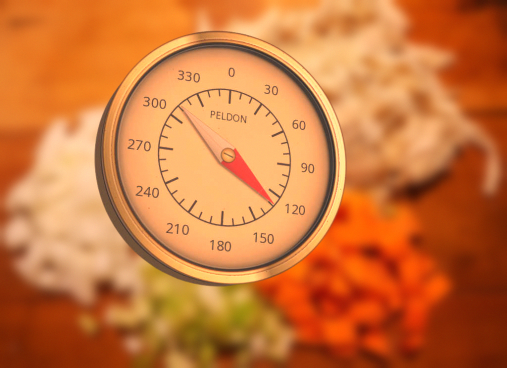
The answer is 130 °
